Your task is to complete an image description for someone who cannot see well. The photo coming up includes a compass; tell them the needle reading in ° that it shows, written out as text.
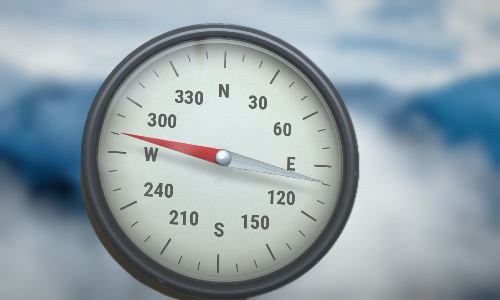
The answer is 280 °
